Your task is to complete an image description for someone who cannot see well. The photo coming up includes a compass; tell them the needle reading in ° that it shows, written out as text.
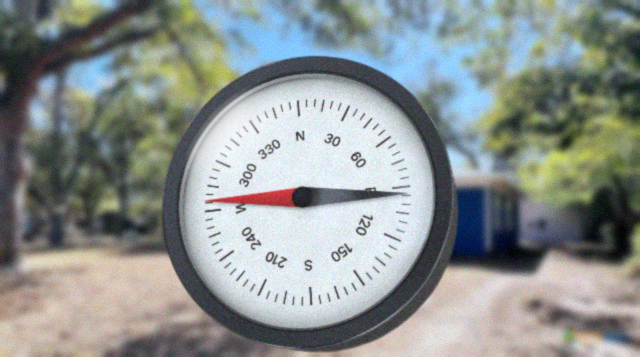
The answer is 275 °
